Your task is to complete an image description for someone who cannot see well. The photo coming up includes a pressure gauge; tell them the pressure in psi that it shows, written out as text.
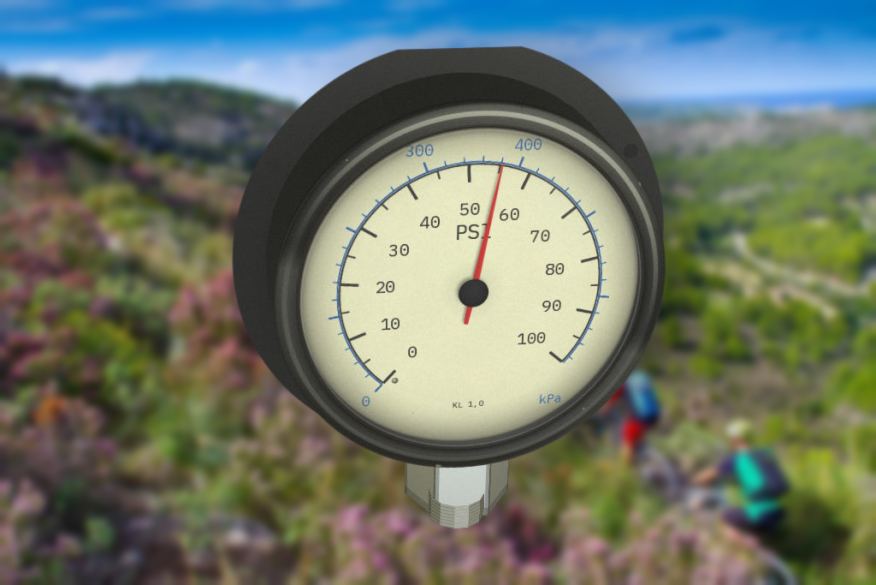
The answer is 55 psi
